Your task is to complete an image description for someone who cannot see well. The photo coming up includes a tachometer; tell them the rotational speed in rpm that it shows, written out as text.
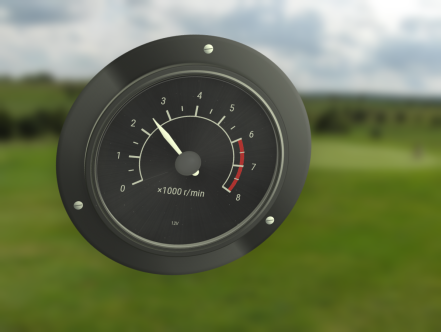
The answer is 2500 rpm
